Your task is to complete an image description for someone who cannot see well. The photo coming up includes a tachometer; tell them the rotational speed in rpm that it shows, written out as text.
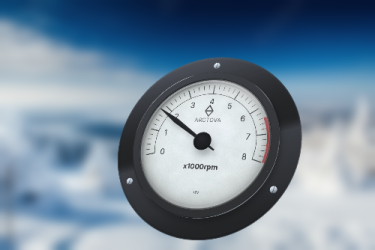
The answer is 1800 rpm
